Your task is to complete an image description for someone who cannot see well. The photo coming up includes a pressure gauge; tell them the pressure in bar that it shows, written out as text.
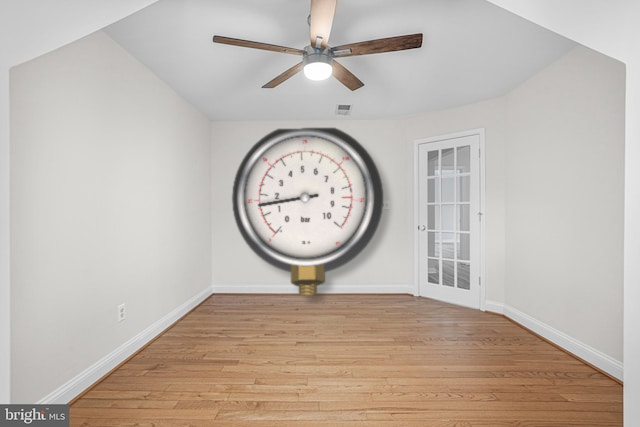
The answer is 1.5 bar
